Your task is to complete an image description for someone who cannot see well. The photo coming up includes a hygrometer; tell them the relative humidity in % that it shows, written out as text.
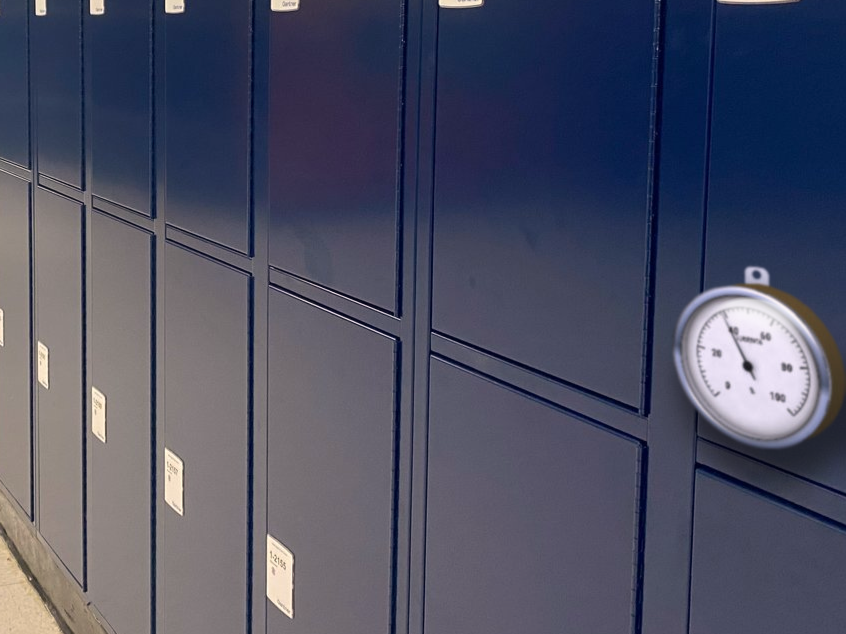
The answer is 40 %
